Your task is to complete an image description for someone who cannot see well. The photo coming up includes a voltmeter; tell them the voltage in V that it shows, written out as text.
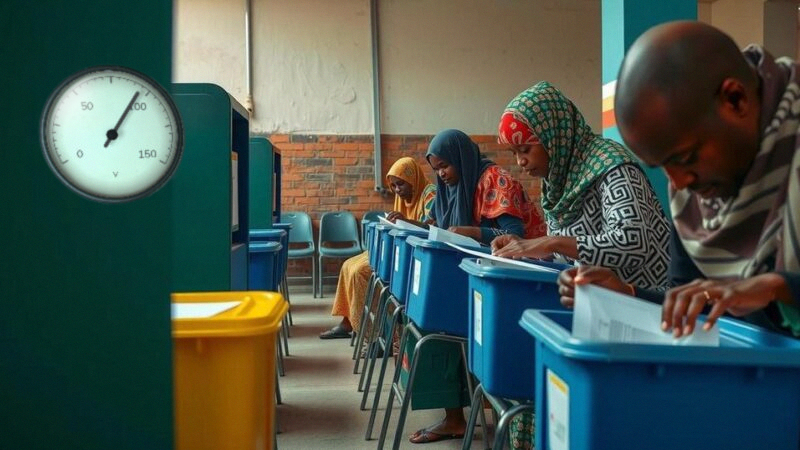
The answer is 95 V
